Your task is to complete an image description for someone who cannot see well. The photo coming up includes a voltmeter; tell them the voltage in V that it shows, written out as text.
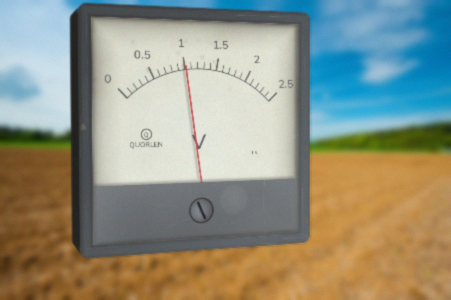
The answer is 1 V
